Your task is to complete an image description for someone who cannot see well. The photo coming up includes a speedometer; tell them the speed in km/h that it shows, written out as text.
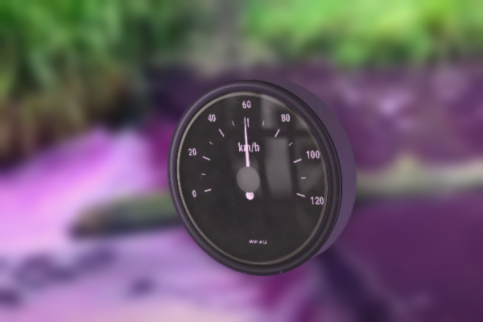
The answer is 60 km/h
